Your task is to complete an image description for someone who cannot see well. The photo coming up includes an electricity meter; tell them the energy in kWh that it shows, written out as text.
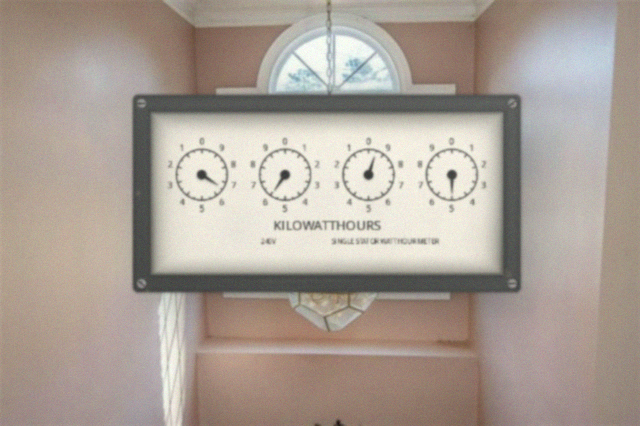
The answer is 6595 kWh
